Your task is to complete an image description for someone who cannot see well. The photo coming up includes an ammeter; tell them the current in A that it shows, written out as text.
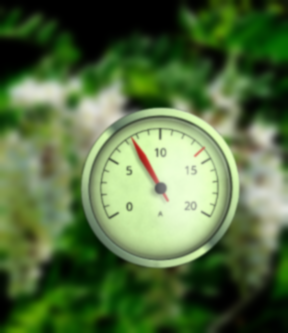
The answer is 7.5 A
